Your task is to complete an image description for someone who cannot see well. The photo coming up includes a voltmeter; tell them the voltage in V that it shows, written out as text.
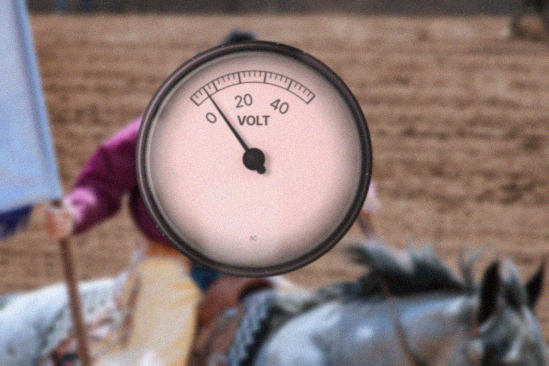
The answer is 6 V
